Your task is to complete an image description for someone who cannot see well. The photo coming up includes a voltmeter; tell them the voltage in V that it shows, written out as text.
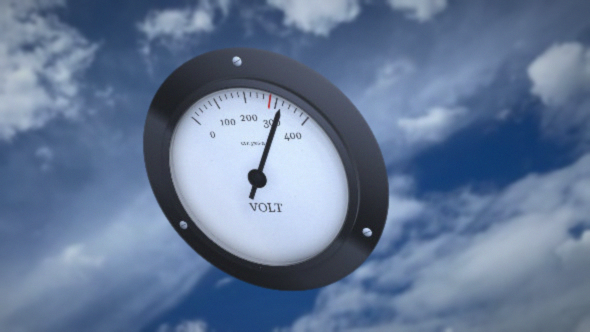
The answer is 320 V
